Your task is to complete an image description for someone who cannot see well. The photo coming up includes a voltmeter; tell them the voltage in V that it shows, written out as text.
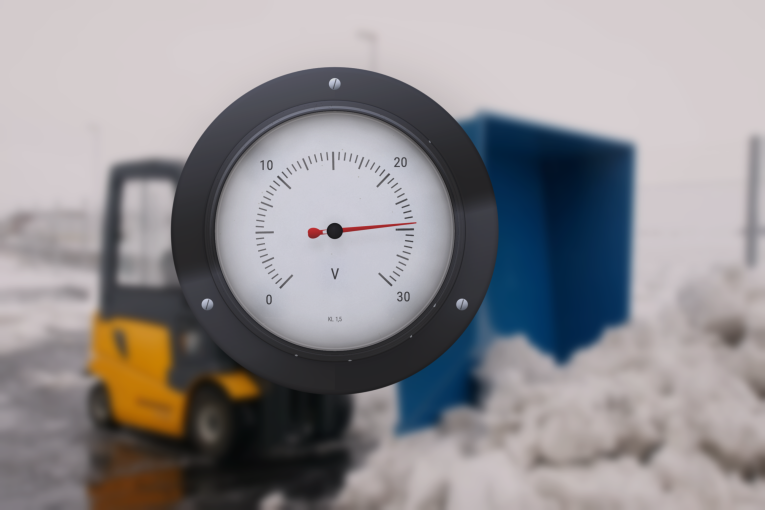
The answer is 24.5 V
